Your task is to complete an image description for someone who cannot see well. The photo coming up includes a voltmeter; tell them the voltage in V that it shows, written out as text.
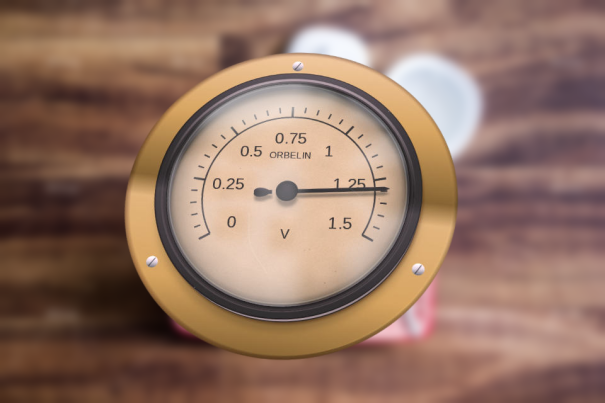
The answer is 1.3 V
